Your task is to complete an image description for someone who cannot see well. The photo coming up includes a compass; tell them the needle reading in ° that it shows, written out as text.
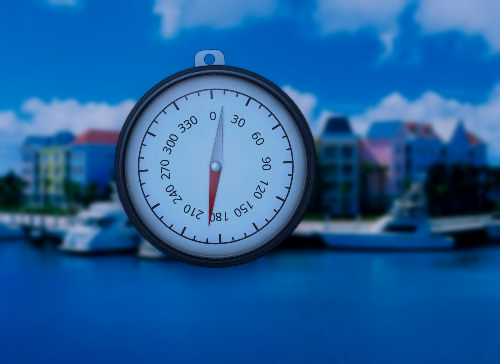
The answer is 190 °
